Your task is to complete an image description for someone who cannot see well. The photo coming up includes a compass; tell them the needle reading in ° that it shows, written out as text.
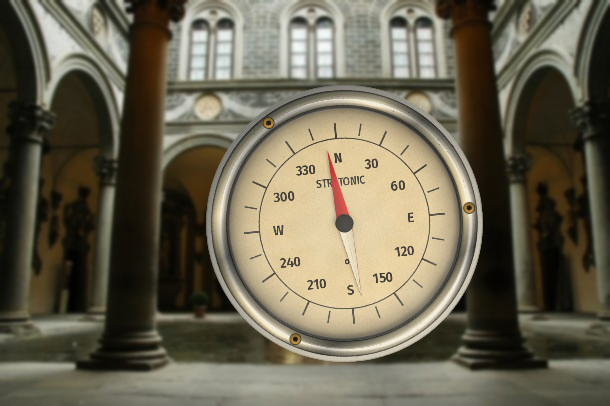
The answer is 352.5 °
